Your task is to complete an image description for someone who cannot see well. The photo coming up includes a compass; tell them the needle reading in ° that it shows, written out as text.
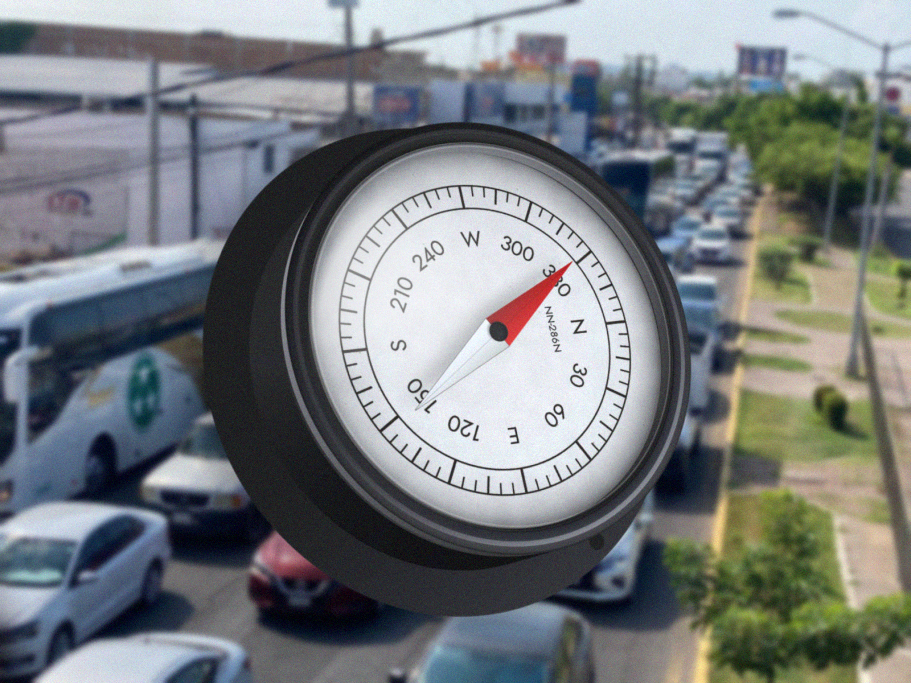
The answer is 327.5 °
